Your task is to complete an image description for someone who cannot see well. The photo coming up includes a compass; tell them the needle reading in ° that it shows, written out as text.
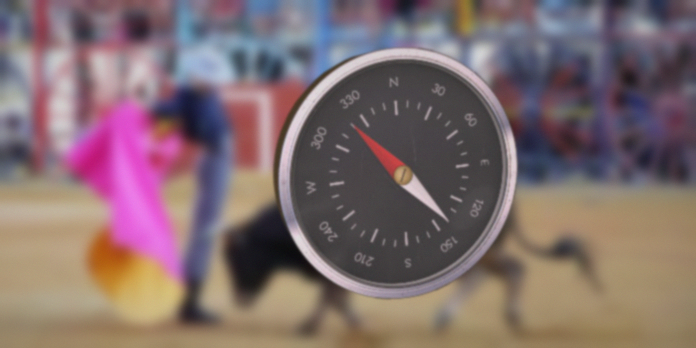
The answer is 320 °
